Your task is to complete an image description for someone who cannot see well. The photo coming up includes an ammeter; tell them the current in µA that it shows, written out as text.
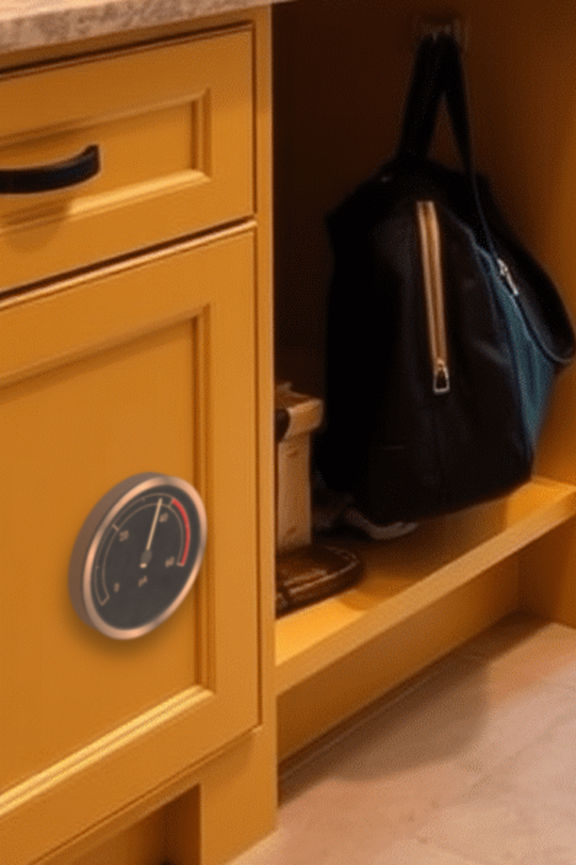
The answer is 35 µA
